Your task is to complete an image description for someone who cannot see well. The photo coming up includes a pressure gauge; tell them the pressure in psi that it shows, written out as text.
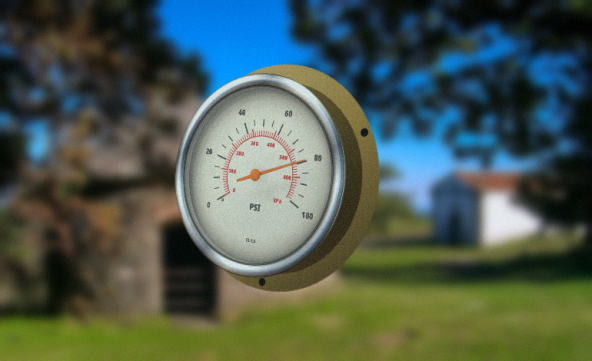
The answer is 80 psi
